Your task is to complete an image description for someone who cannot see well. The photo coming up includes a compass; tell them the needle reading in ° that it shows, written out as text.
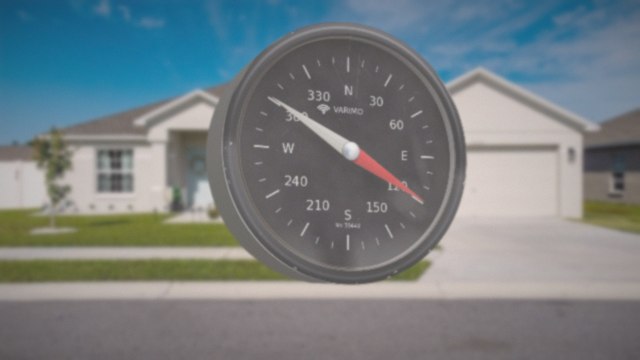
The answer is 120 °
